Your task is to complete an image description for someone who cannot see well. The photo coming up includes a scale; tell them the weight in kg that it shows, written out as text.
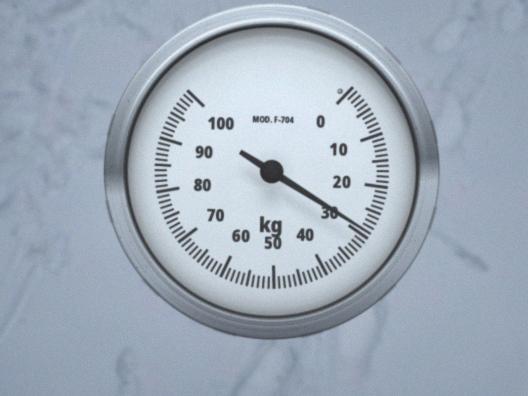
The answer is 29 kg
